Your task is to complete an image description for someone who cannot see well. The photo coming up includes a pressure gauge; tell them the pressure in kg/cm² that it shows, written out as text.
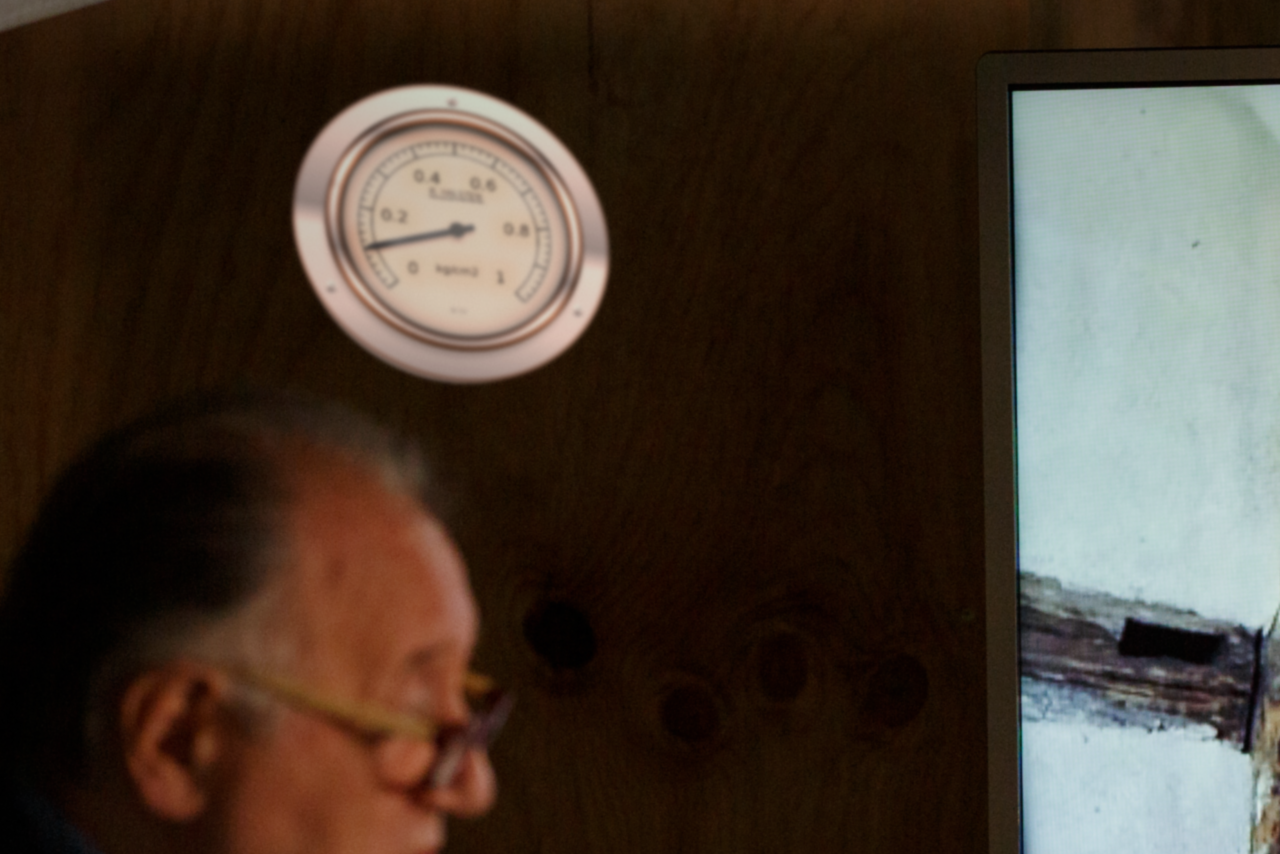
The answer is 0.1 kg/cm²
